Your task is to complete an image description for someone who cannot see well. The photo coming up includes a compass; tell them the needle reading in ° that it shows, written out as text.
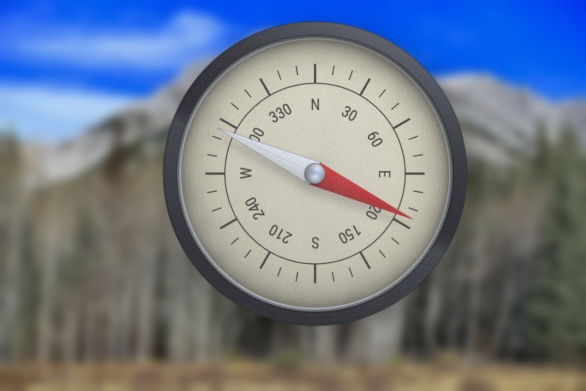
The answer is 115 °
